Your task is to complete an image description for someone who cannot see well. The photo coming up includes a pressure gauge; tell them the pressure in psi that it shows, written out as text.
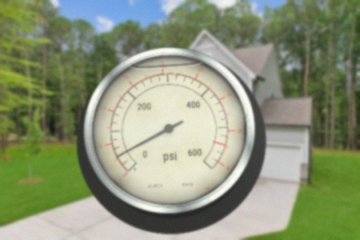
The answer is 40 psi
